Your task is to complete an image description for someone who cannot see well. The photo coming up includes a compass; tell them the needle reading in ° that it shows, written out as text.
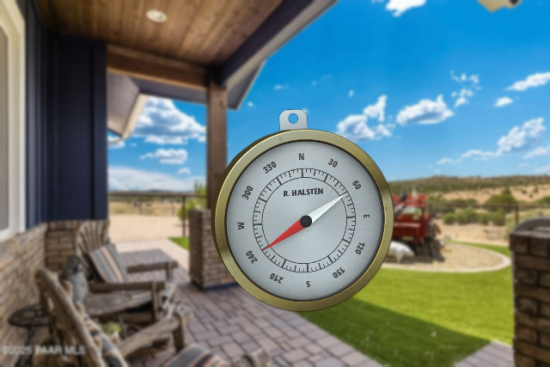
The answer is 240 °
